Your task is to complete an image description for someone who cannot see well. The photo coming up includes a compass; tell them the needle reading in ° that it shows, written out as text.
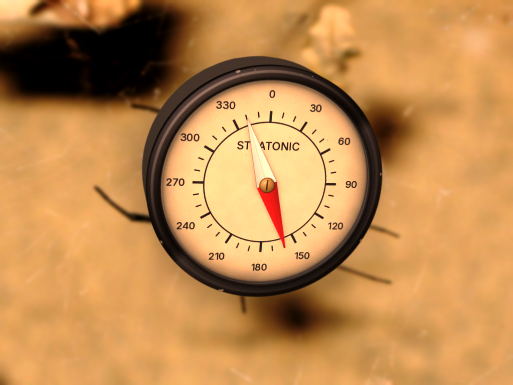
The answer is 160 °
